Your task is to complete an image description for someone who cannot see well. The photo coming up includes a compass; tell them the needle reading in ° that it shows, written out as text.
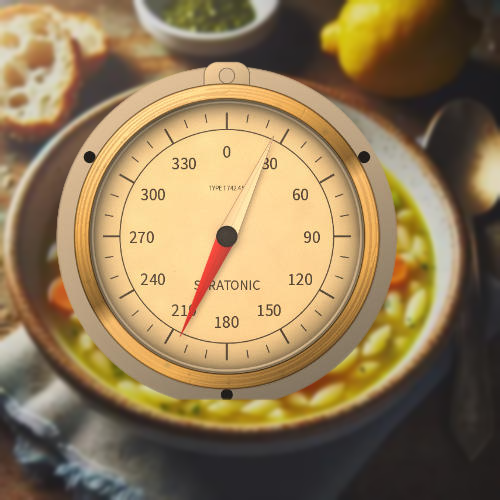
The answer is 205 °
